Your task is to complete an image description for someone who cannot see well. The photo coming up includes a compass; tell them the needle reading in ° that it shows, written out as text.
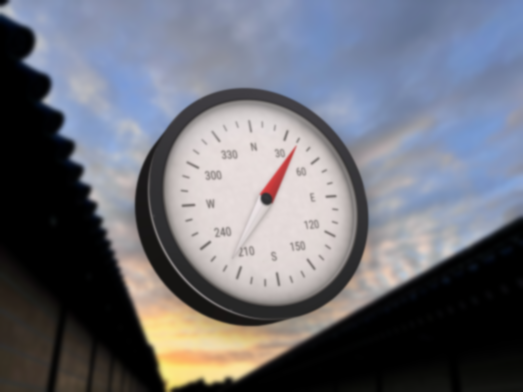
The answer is 40 °
